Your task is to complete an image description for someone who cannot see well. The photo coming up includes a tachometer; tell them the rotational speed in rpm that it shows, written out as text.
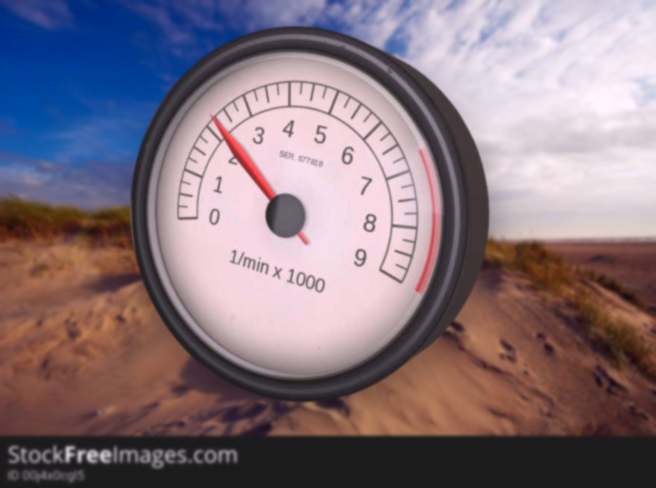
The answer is 2250 rpm
